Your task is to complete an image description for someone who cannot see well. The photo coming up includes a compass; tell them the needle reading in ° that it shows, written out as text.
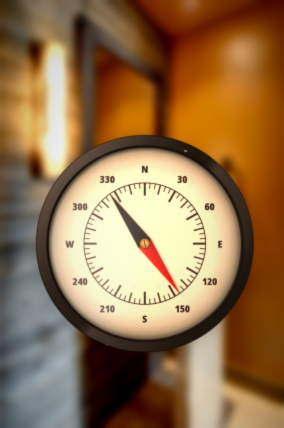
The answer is 145 °
